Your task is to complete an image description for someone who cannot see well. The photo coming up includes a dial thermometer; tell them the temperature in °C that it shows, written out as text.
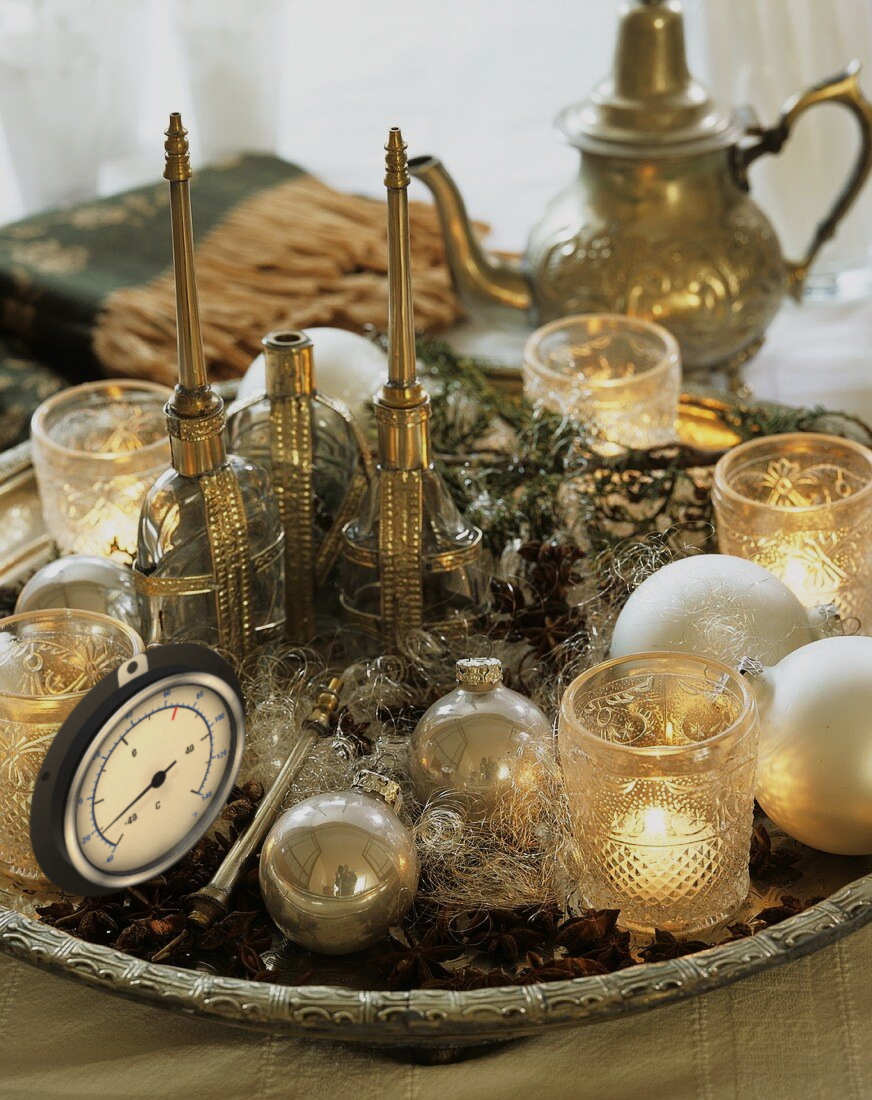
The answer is -30 °C
